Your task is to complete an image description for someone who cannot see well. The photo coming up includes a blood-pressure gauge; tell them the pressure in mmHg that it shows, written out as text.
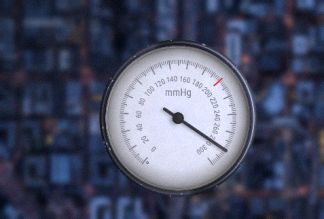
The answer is 280 mmHg
